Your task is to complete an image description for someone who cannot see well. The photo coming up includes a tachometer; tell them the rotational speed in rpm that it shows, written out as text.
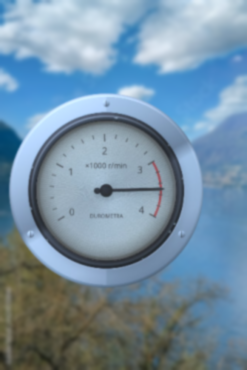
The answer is 3500 rpm
